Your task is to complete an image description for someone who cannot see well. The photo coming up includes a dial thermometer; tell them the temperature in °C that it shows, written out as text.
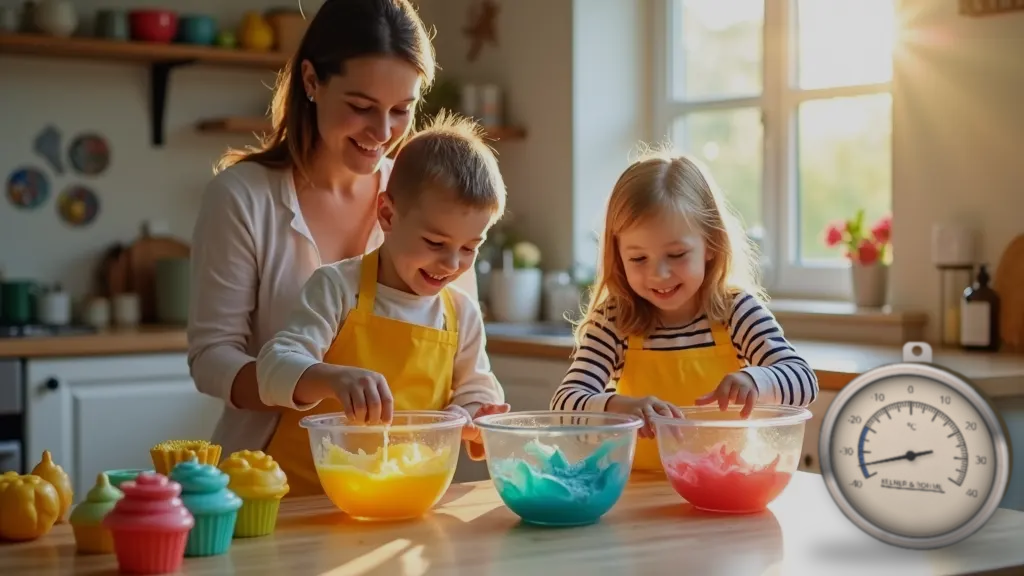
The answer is -35 °C
